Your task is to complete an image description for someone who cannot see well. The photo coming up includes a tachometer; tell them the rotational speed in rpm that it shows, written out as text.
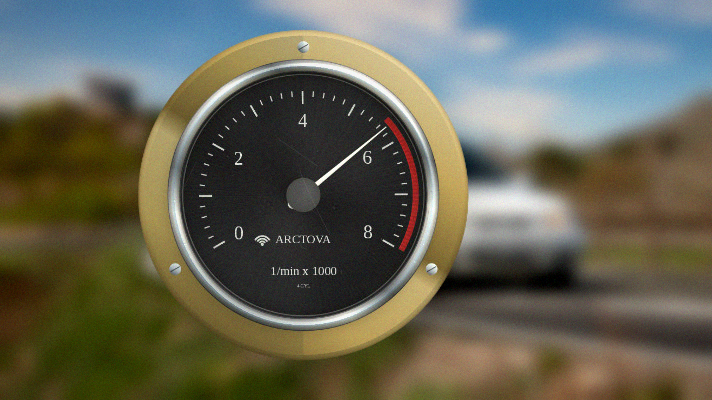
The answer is 5700 rpm
